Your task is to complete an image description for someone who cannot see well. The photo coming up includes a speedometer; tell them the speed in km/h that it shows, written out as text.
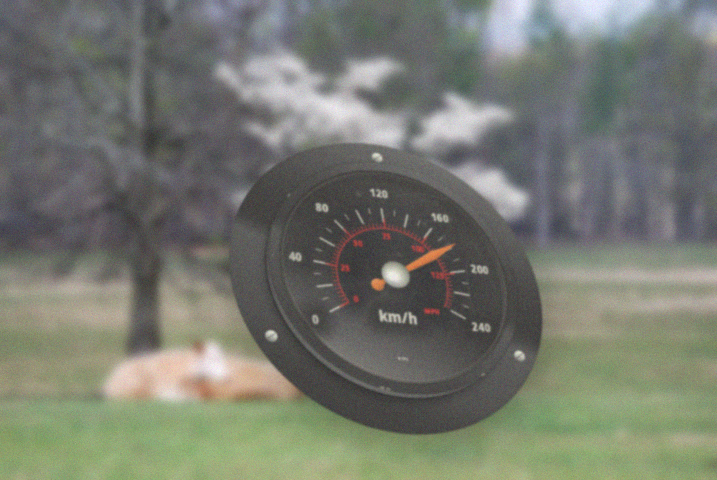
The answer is 180 km/h
